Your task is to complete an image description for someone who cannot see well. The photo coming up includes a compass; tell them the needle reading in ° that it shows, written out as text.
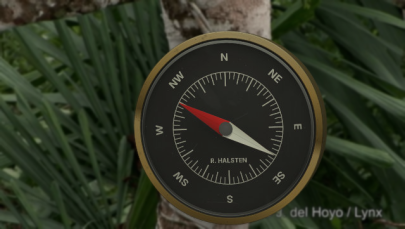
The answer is 300 °
